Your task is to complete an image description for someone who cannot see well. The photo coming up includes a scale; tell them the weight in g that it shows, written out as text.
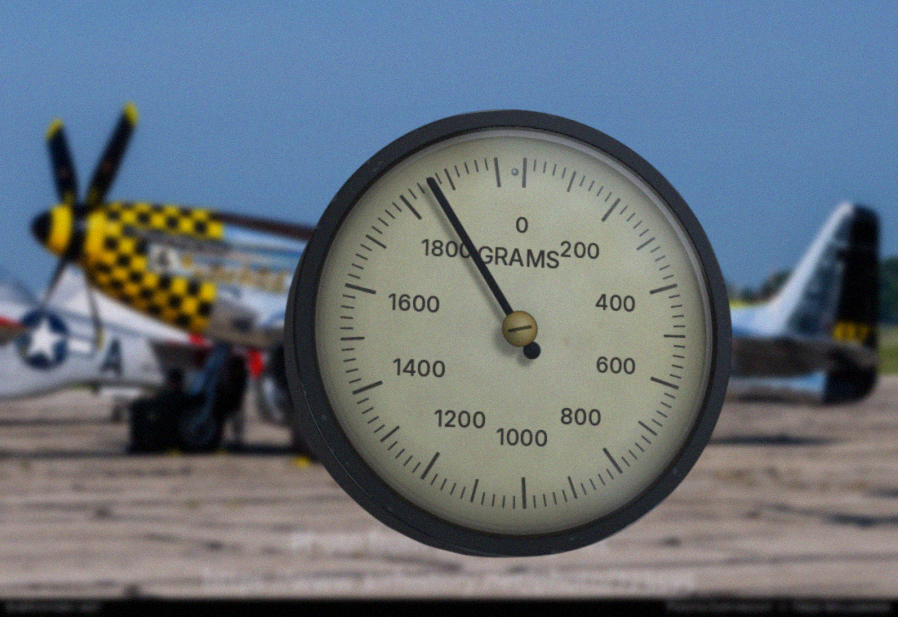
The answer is 1860 g
